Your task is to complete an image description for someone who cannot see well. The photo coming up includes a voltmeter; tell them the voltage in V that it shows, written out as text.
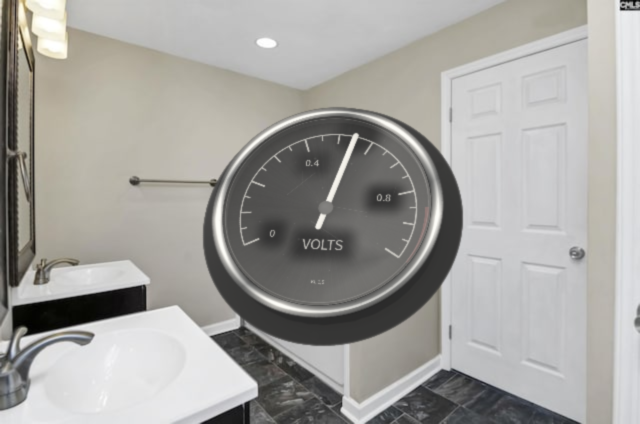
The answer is 0.55 V
